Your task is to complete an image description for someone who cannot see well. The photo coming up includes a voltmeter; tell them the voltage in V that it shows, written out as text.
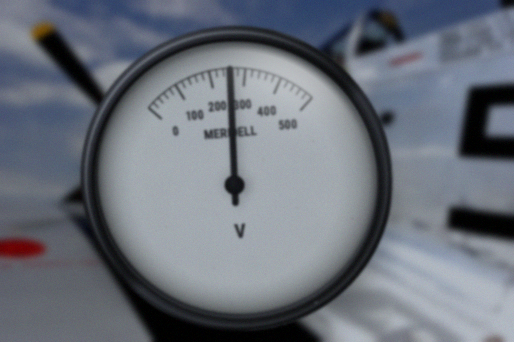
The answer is 260 V
